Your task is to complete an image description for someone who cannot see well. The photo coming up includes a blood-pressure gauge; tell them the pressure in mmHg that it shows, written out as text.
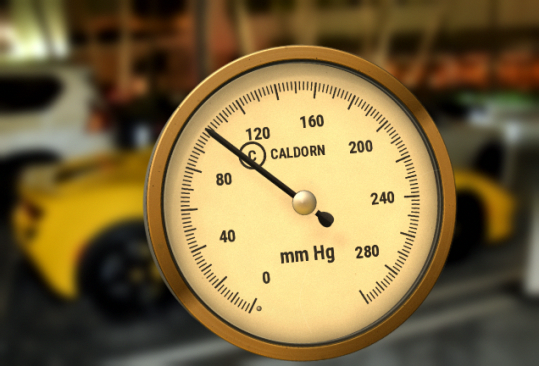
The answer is 100 mmHg
